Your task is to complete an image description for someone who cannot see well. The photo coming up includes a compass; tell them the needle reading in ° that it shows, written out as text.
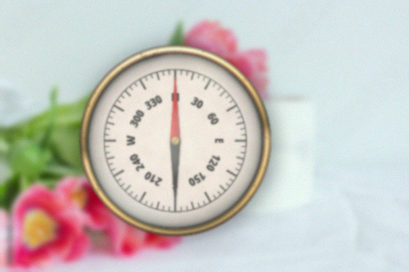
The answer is 0 °
